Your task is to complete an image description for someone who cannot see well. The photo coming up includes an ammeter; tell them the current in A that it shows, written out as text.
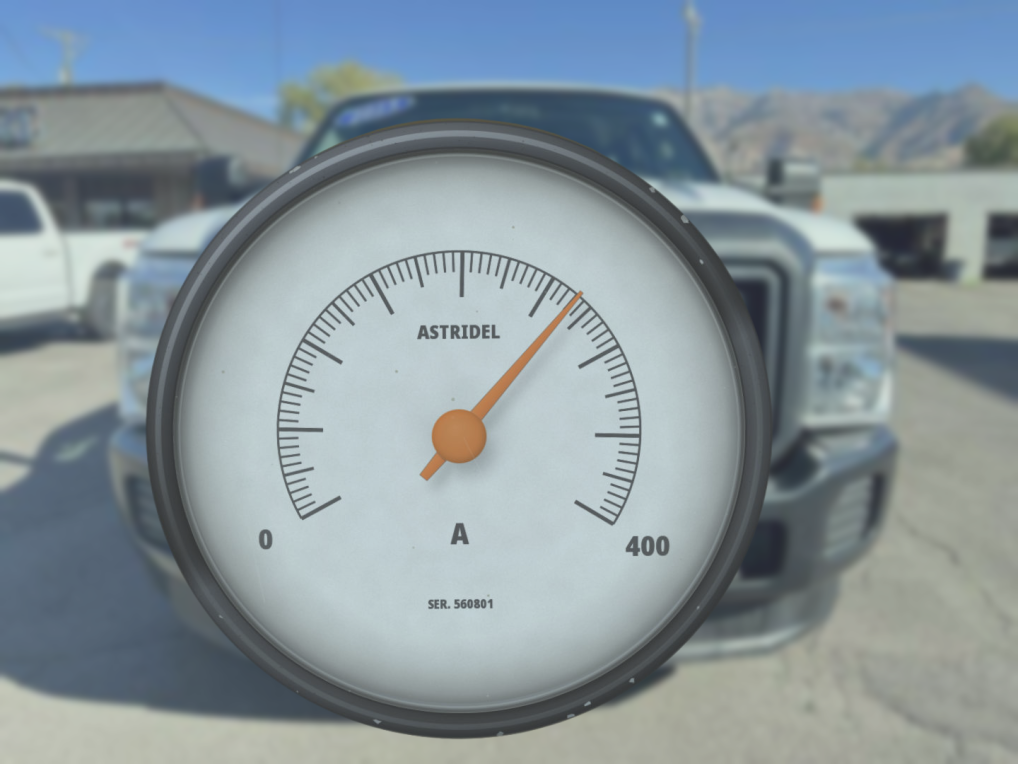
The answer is 265 A
